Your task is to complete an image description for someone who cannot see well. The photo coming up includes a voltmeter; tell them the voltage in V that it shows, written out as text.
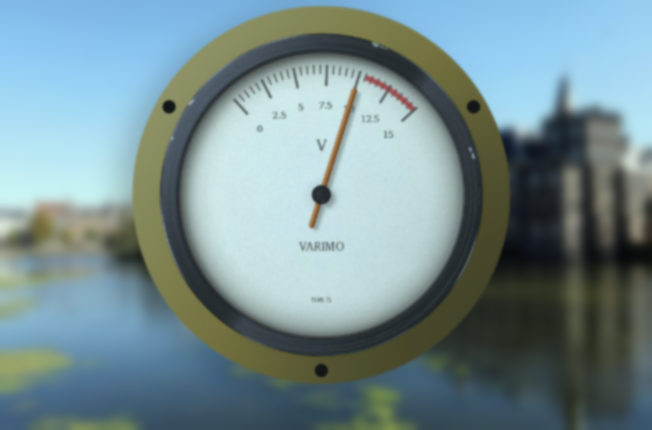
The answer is 10 V
